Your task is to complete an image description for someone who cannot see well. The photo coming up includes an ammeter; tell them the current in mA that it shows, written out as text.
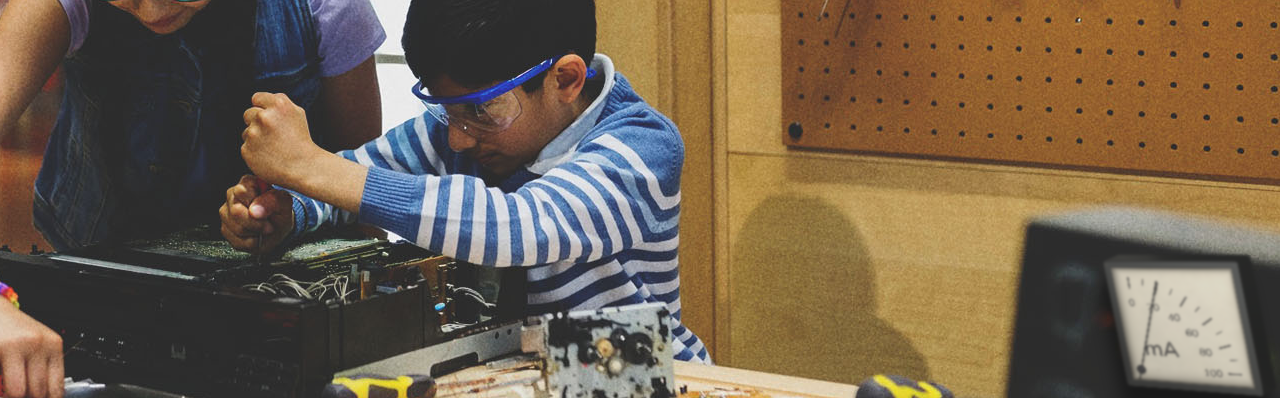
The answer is 20 mA
